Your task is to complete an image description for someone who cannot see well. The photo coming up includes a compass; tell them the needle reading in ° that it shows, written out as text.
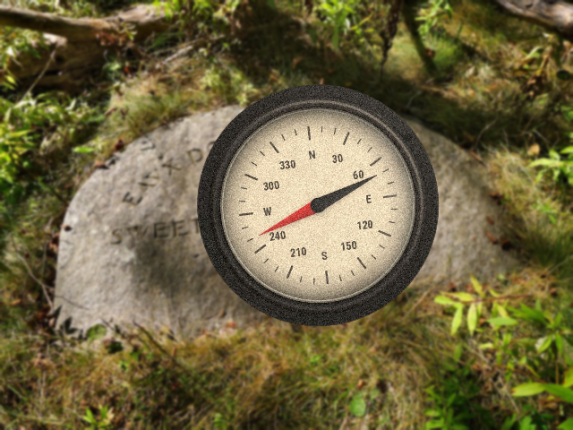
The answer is 250 °
